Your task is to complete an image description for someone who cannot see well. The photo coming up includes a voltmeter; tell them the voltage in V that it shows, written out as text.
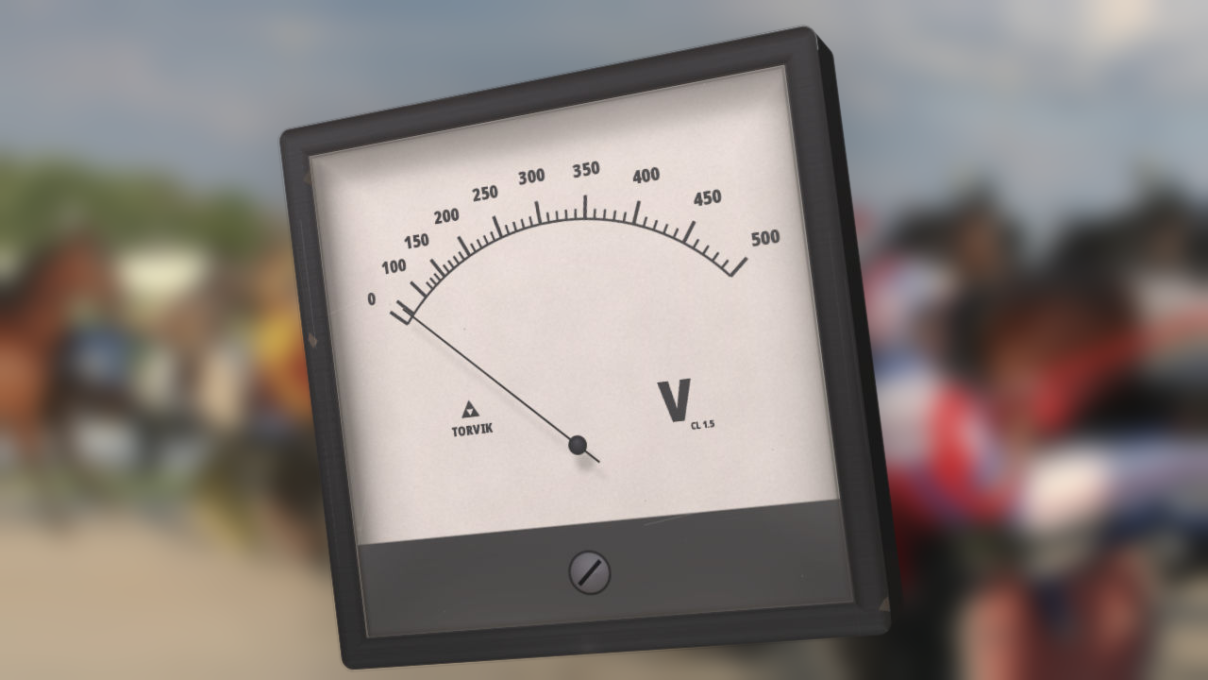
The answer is 50 V
